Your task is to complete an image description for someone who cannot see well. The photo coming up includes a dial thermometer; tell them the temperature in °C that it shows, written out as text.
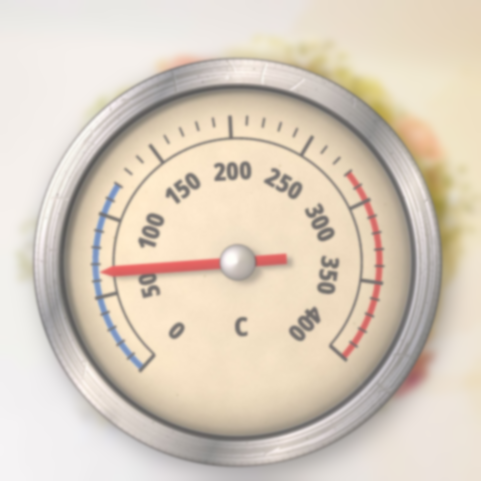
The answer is 65 °C
